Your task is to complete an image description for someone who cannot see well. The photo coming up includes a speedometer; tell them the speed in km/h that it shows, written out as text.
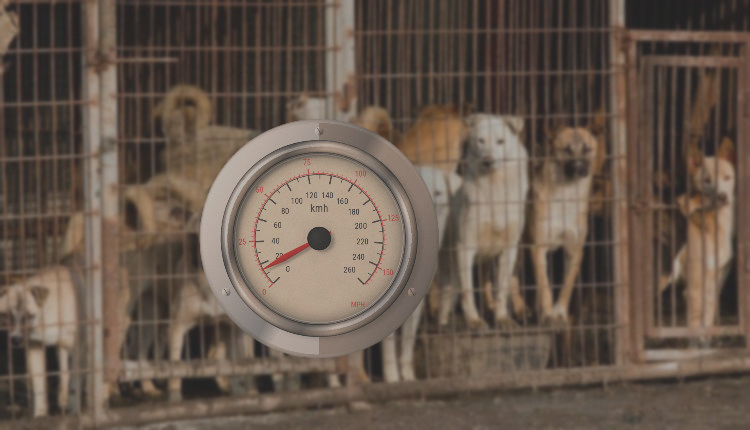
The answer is 15 km/h
